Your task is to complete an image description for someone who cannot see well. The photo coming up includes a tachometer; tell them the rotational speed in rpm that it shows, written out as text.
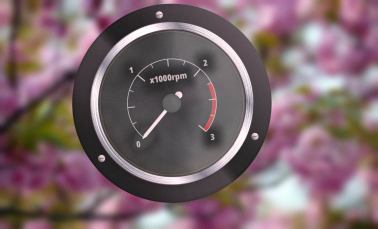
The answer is 0 rpm
